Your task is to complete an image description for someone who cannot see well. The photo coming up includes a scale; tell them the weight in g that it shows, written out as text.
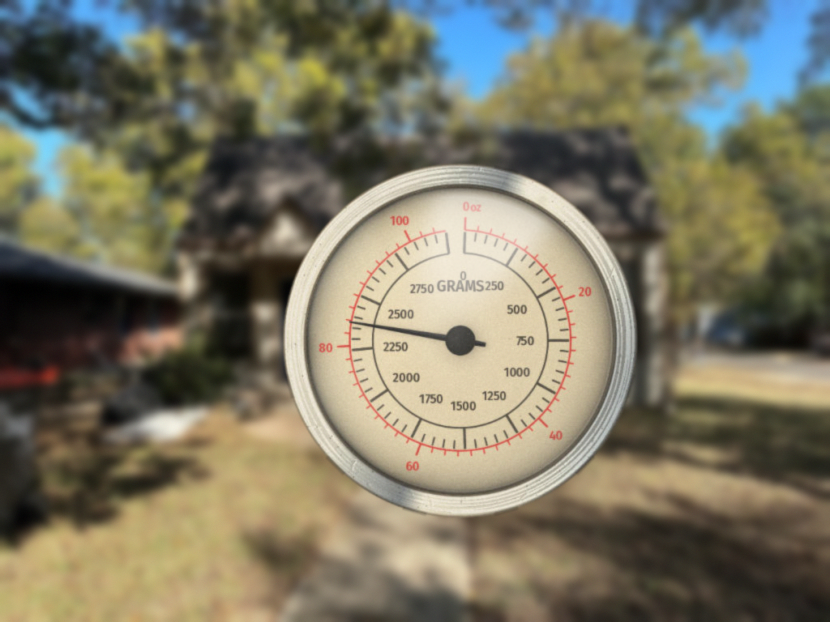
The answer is 2375 g
